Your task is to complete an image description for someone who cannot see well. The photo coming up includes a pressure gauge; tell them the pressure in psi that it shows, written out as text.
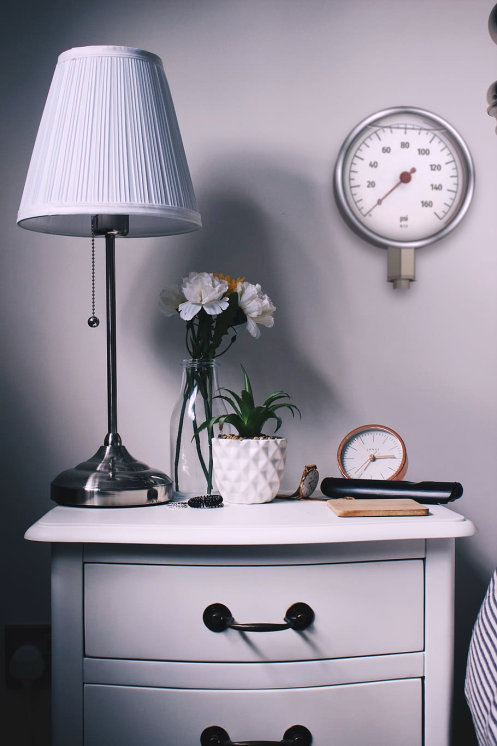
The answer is 0 psi
